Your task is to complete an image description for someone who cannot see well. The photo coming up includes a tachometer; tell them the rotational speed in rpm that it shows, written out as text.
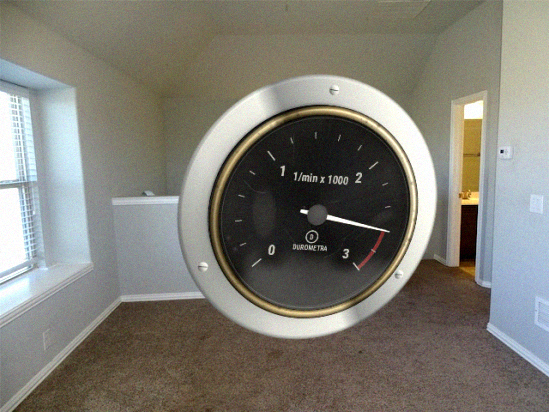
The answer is 2600 rpm
